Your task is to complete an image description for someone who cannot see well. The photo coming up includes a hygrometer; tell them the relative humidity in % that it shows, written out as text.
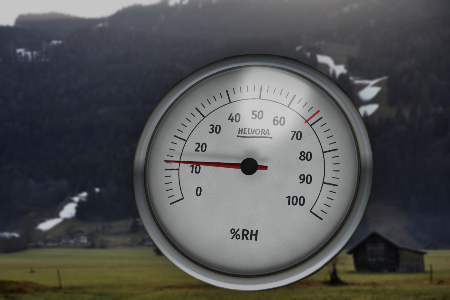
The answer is 12 %
